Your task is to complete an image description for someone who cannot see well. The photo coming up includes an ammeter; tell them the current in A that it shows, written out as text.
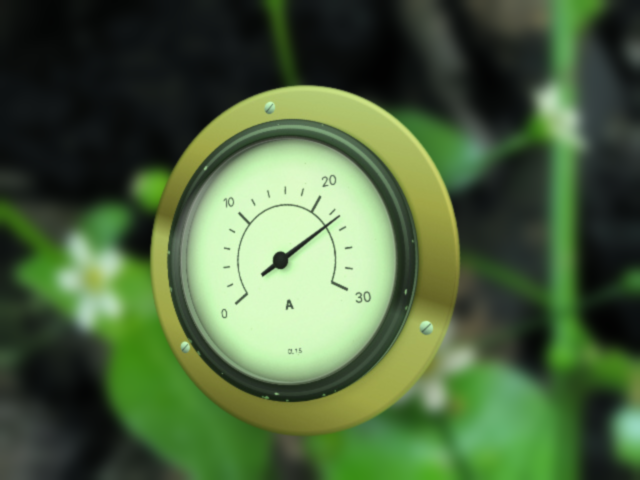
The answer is 23 A
